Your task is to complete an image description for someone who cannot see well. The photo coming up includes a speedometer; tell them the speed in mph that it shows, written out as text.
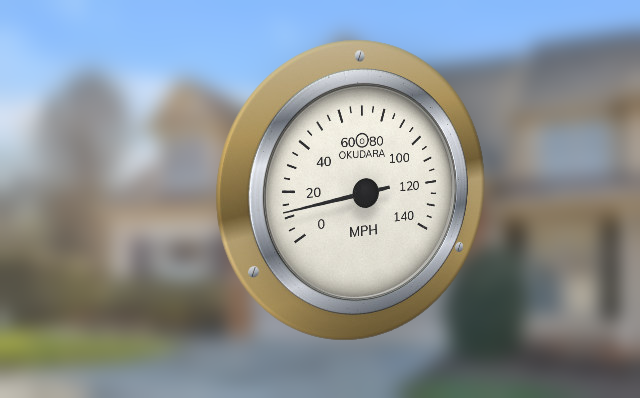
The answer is 12.5 mph
